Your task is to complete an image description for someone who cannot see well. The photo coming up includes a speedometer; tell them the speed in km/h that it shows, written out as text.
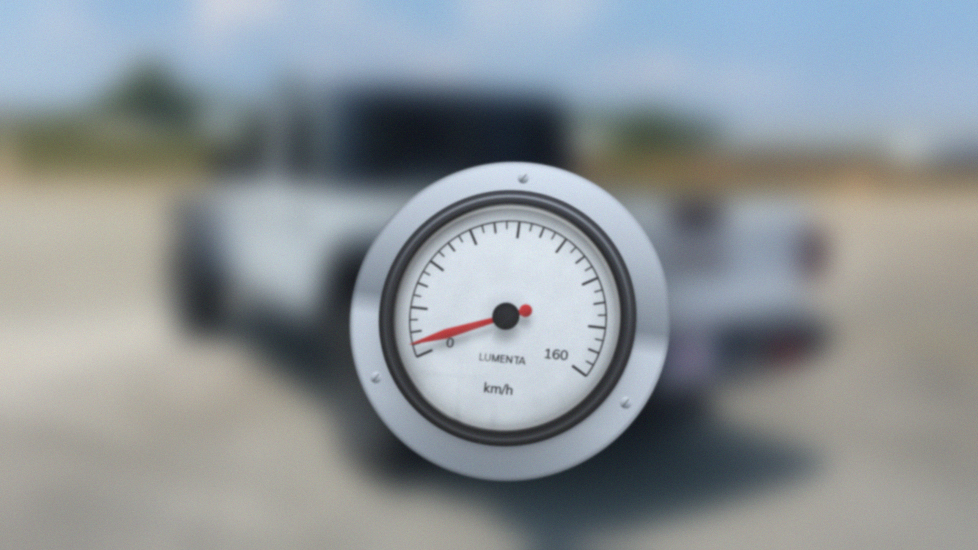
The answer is 5 km/h
